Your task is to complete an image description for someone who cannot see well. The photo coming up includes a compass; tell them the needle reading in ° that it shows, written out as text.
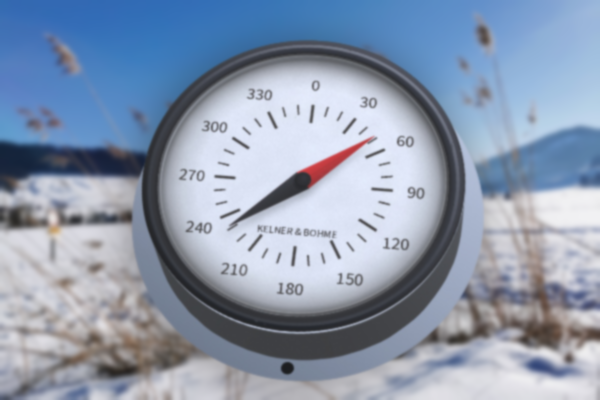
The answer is 50 °
